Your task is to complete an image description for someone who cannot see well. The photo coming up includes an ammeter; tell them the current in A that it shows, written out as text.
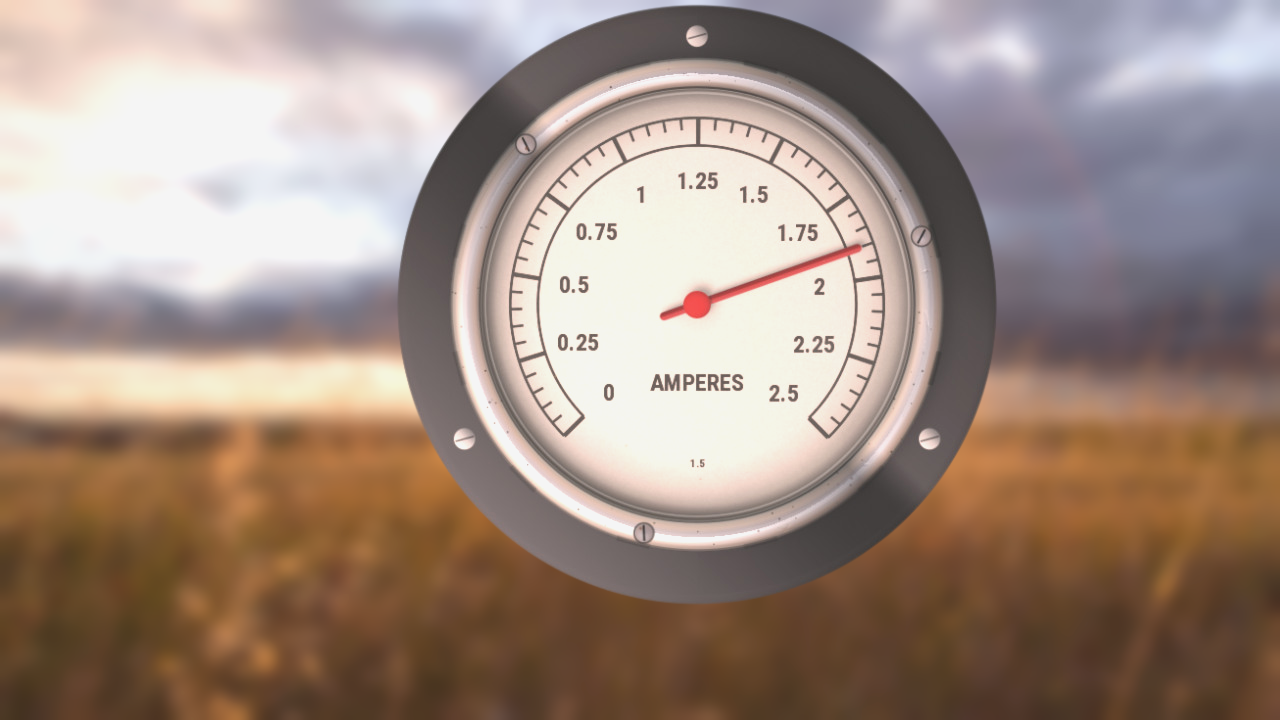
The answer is 1.9 A
